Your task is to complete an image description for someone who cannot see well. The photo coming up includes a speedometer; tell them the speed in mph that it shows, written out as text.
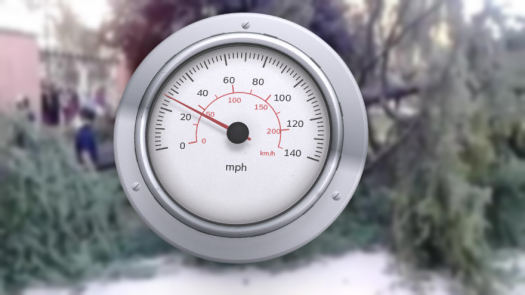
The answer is 26 mph
